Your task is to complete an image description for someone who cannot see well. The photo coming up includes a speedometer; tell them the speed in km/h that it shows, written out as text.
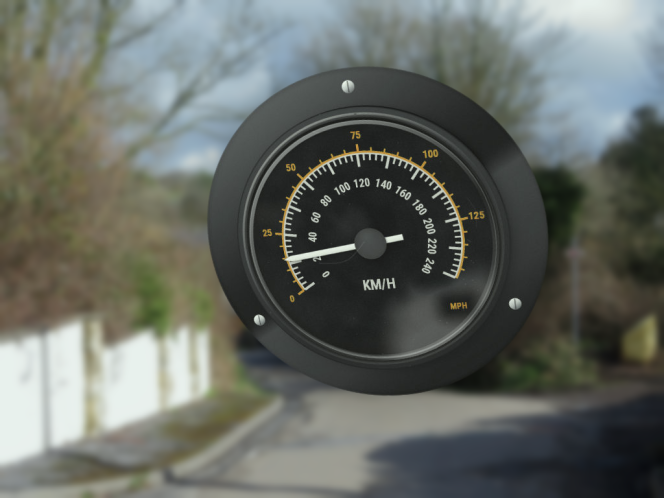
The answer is 24 km/h
